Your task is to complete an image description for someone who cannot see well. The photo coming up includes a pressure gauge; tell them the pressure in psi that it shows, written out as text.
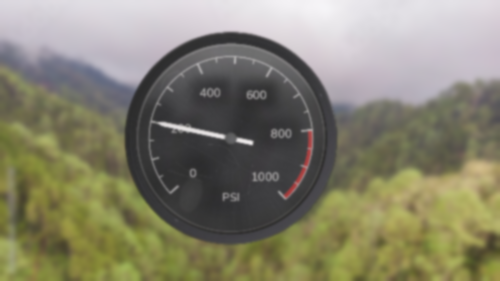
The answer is 200 psi
